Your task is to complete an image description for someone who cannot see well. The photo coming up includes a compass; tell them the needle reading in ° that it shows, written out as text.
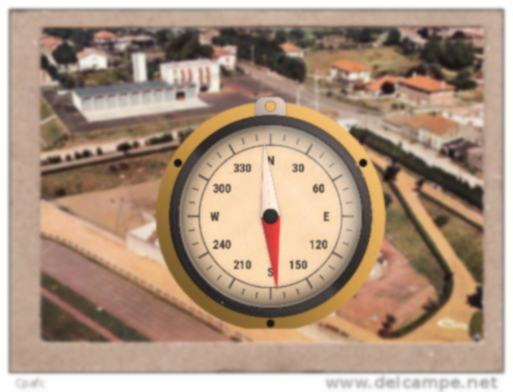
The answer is 175 °
